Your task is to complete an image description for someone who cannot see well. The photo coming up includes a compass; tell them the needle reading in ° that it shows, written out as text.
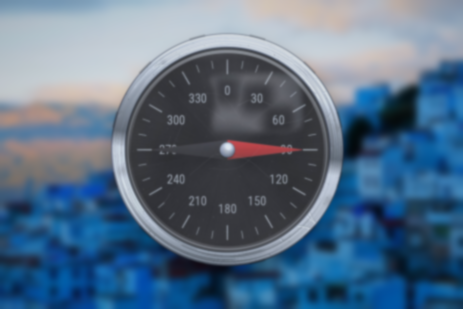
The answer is 90 °
